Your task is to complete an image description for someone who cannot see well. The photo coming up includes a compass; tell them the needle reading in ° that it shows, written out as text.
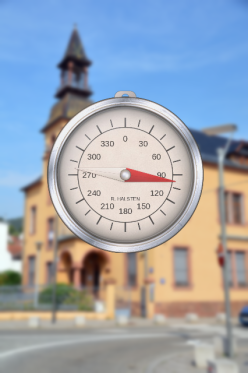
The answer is 97.5 °
